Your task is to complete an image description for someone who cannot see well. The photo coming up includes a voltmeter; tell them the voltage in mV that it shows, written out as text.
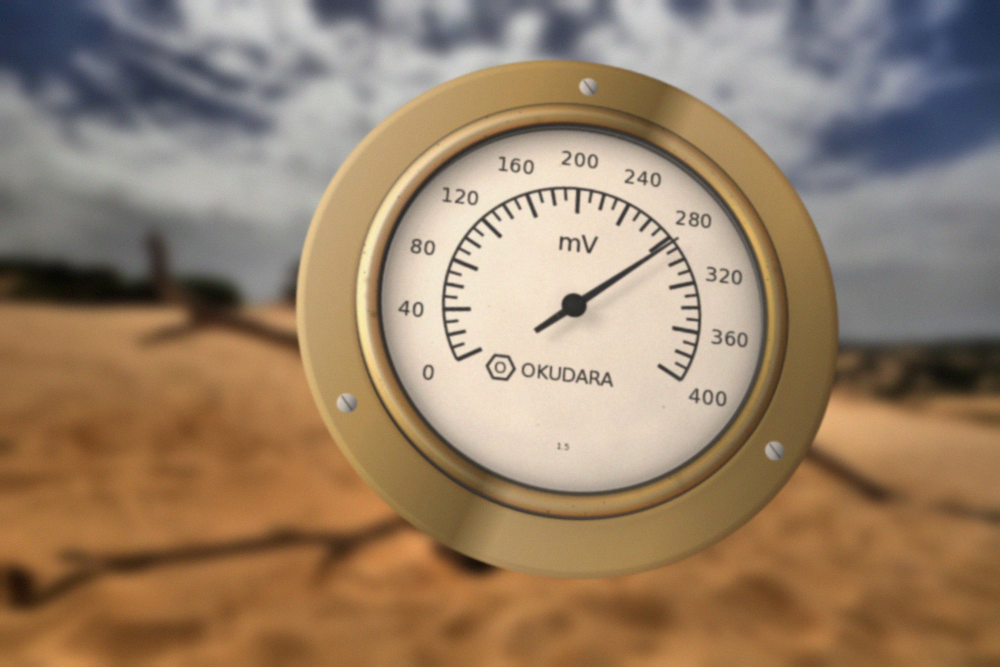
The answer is 285 mV
